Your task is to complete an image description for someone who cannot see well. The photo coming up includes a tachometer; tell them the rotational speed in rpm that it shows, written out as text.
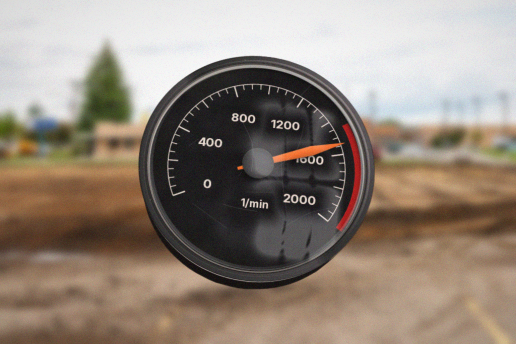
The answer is 1550 rpm
